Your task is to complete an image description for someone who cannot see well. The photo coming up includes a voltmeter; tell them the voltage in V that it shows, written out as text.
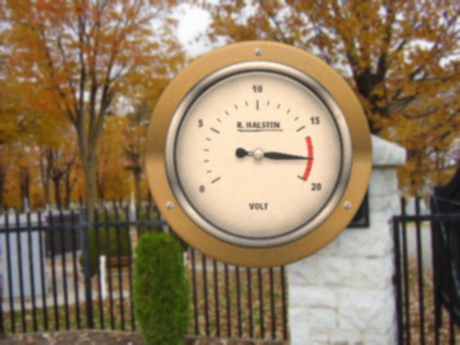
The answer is 18 V
